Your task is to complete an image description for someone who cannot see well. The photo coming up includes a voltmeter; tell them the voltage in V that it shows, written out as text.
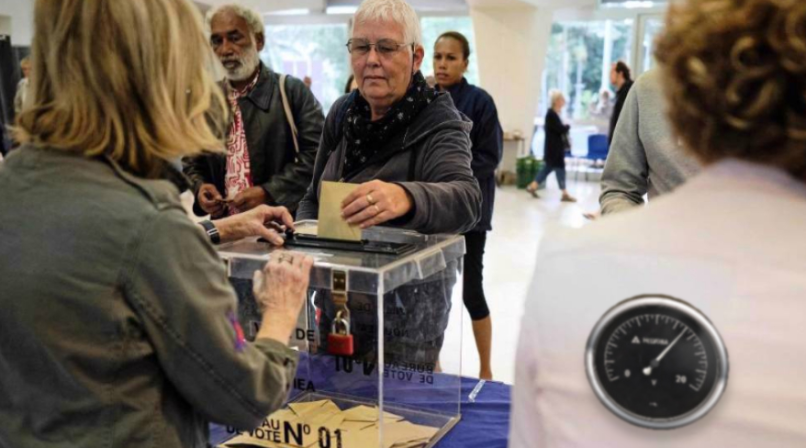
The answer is 13 V
